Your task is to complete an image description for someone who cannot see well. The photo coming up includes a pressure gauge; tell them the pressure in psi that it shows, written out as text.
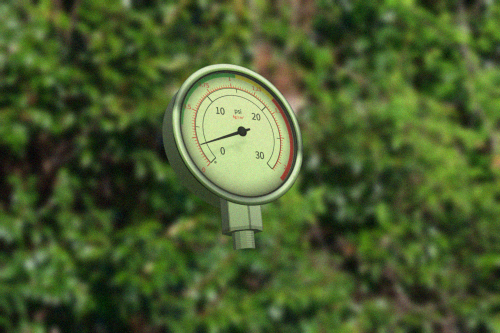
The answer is 2.5 psi
